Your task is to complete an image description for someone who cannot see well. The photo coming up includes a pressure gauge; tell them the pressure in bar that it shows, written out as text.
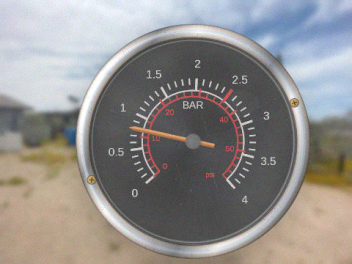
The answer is 0.8 bar
